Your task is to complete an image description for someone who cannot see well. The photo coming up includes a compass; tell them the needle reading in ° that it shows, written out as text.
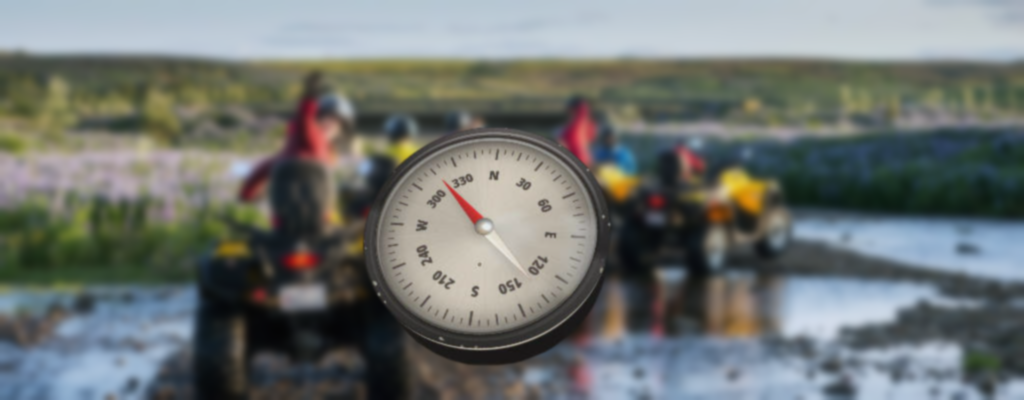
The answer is 315 °
